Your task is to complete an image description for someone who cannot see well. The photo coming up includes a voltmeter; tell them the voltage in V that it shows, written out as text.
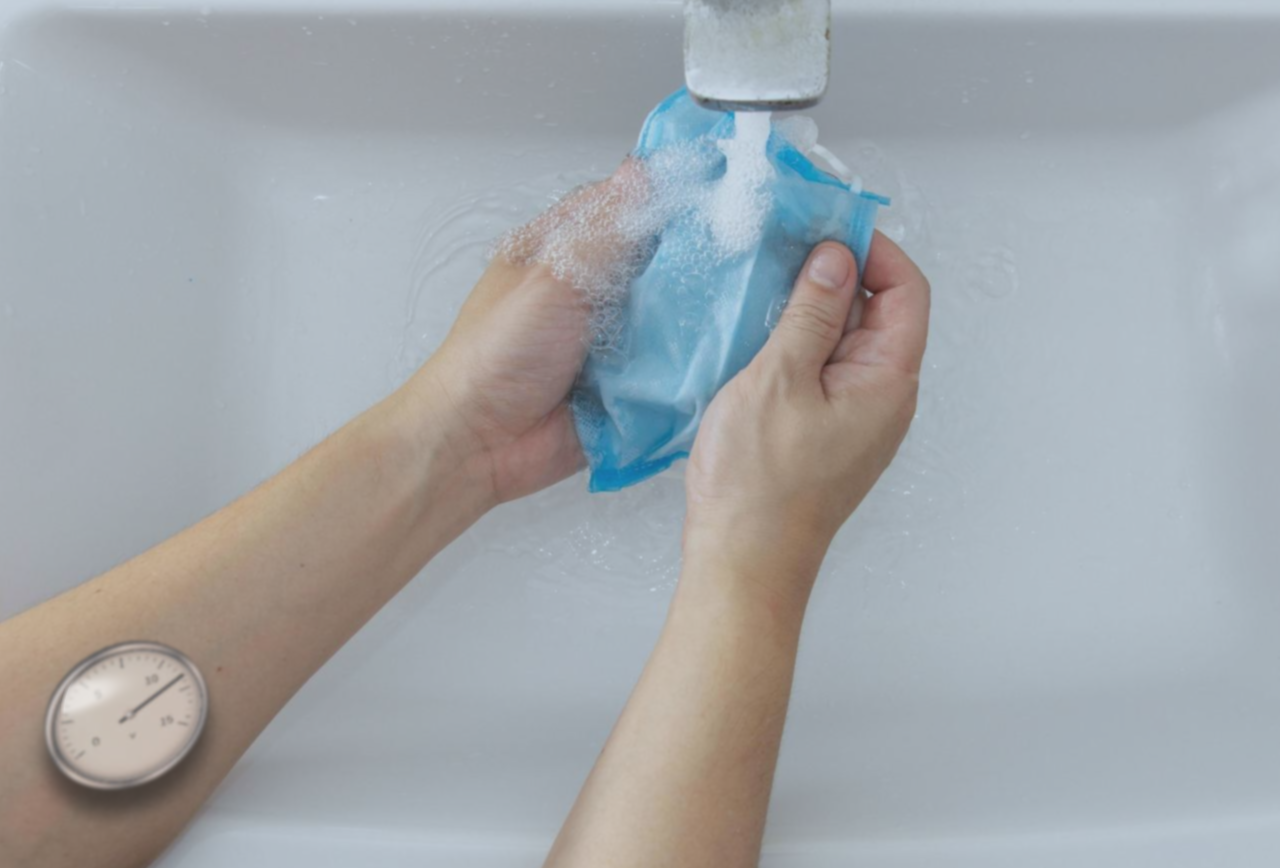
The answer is 11.5 V
